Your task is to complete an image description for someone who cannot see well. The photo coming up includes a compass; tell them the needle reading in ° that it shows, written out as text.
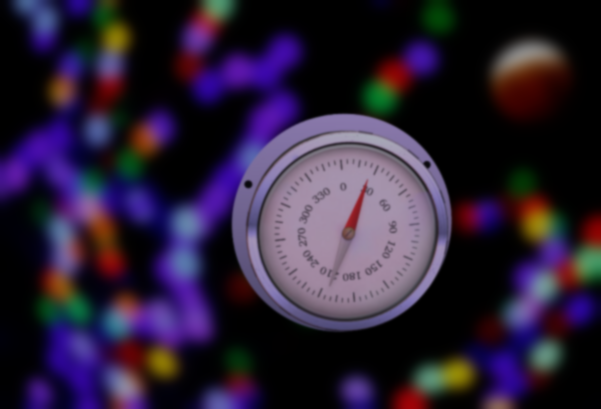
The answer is 25 °
